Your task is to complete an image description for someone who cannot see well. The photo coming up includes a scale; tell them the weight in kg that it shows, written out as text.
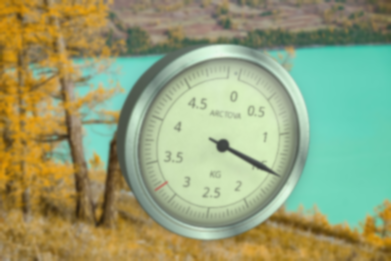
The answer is 1.5 kg
